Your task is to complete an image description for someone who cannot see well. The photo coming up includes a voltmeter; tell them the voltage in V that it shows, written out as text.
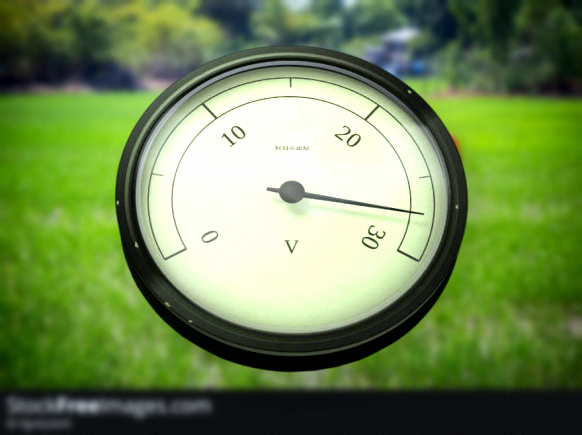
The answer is 27.5 V
